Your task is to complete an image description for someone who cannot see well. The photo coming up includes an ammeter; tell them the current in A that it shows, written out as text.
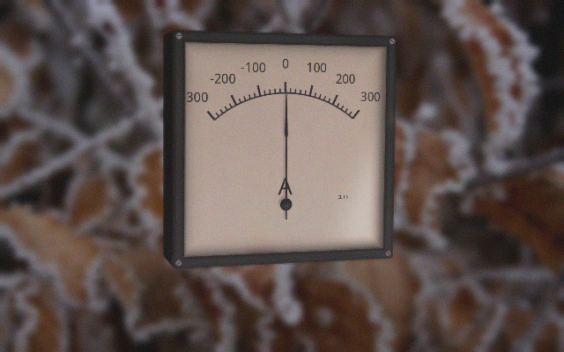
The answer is 0 A
